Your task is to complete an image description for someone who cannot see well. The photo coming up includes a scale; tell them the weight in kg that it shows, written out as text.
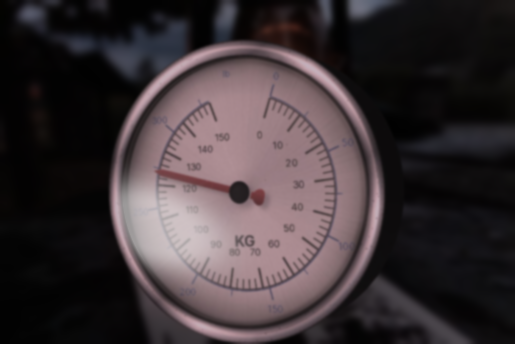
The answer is 124 kg
